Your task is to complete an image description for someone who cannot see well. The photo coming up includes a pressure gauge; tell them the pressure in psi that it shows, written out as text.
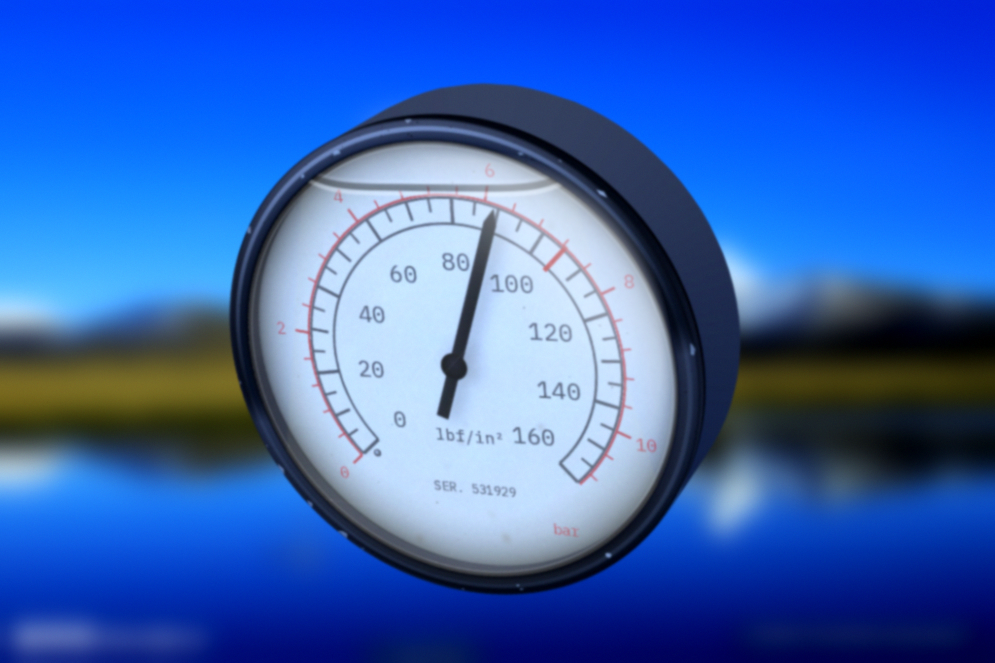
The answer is 90 psi
